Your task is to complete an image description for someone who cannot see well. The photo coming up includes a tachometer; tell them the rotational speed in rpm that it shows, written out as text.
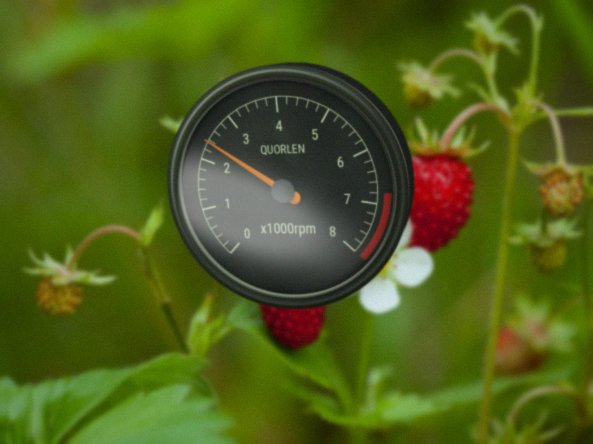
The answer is 2400 rpm
